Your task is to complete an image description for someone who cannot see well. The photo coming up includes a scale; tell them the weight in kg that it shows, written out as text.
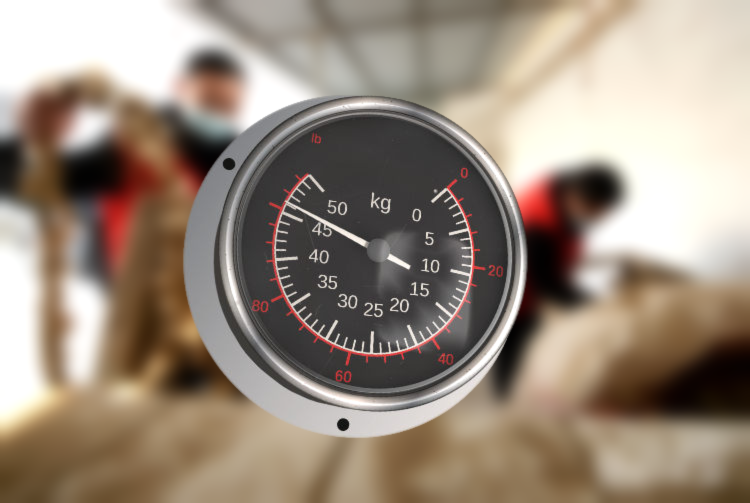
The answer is 46 kg
